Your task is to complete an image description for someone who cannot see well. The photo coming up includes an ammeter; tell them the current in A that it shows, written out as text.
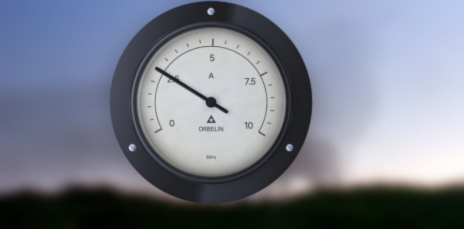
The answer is 2.5 A
